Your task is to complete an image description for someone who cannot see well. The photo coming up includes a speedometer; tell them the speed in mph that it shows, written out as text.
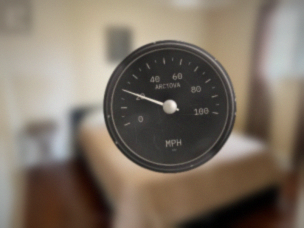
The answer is 20 mph
